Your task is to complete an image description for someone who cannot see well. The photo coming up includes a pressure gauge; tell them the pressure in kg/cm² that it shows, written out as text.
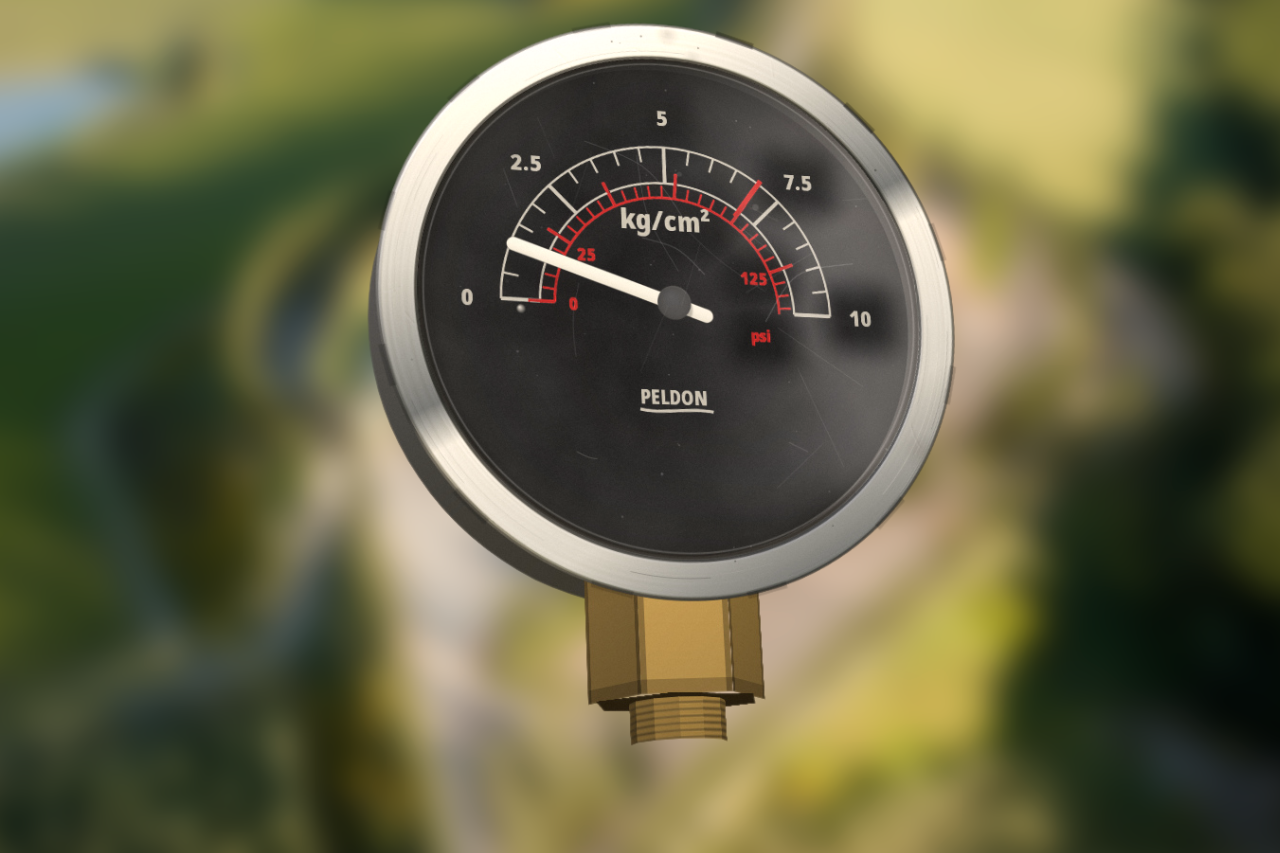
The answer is 1 kg/cm²
